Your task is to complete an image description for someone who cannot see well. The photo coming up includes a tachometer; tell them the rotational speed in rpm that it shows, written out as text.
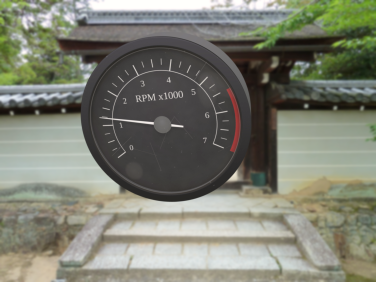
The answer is 1250 rpm
